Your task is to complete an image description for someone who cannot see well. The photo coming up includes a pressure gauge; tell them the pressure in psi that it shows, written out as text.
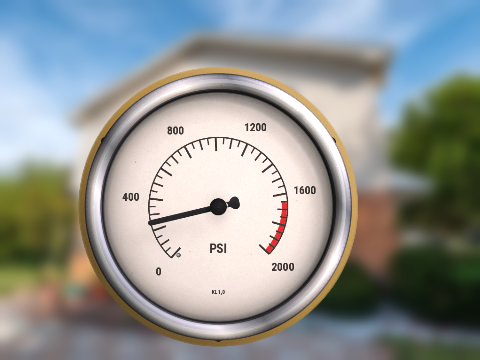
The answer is 250 psi
